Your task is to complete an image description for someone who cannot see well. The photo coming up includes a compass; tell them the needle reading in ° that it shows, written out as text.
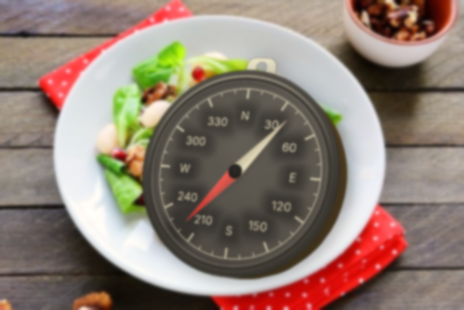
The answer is 220 °
